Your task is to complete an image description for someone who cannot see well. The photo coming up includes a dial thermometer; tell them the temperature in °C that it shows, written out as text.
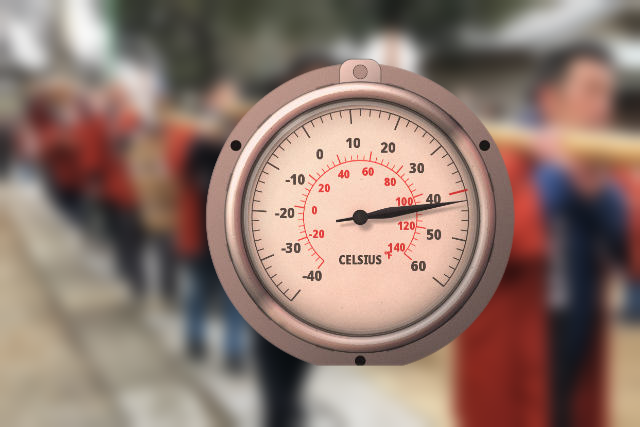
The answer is 42 °C
